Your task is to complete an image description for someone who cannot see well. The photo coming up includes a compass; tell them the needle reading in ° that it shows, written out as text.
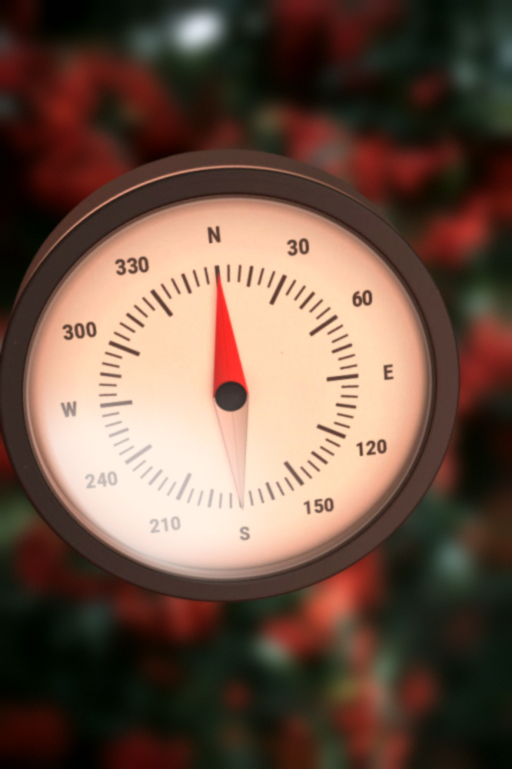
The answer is 0 °
